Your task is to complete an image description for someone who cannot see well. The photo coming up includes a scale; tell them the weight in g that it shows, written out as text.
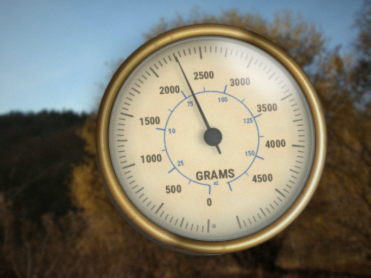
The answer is 2250 g
